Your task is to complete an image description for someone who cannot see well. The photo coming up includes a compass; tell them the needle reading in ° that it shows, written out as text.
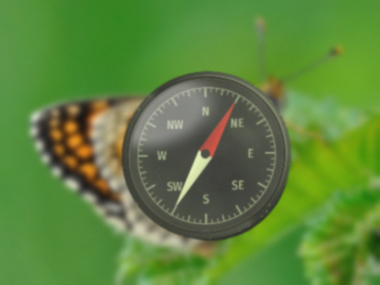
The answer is 30 °
